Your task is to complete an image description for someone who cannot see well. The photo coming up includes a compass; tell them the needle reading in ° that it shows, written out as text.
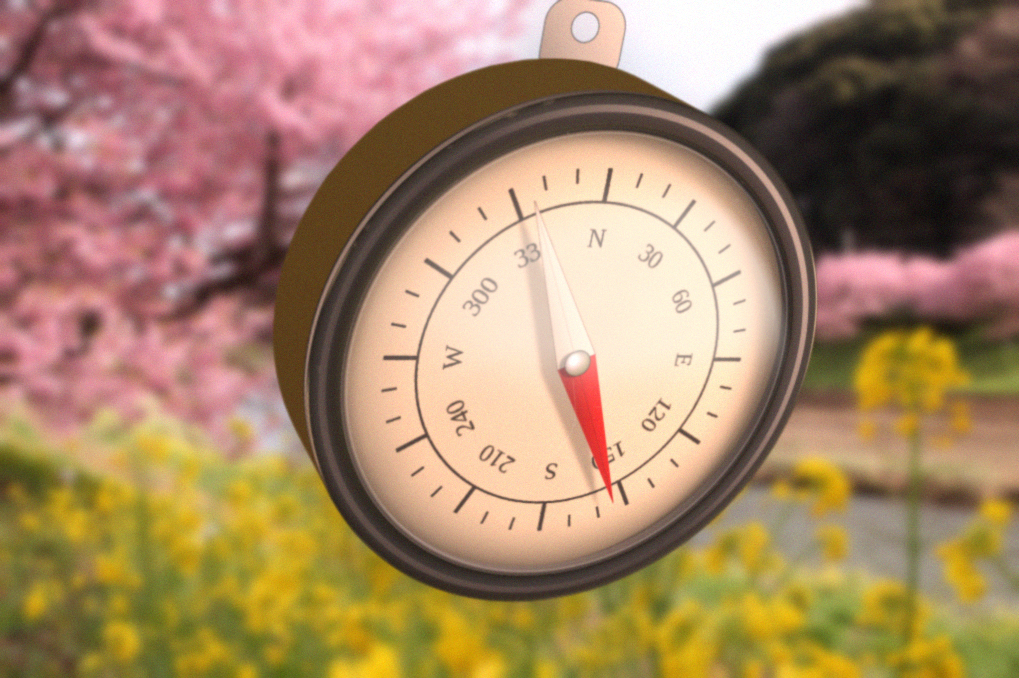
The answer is 155 °
